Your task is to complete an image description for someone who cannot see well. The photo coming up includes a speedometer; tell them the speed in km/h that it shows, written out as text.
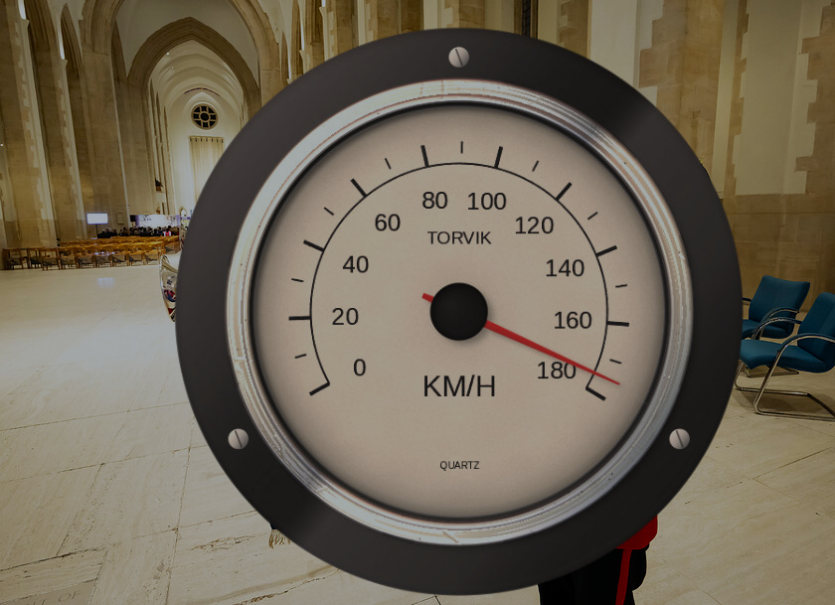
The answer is 175 km/h
